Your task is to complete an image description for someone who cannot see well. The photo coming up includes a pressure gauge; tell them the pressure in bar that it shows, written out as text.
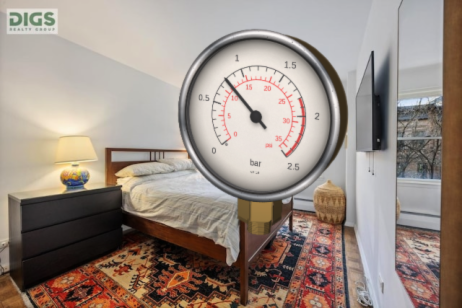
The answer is 0.8 bar
